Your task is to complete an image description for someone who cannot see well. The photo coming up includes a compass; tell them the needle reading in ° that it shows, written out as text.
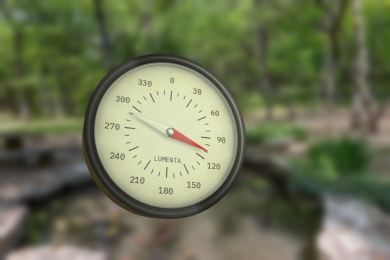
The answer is 110 °
